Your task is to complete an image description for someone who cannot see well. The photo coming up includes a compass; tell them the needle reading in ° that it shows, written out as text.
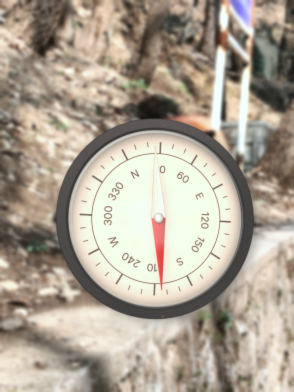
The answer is 205 °
